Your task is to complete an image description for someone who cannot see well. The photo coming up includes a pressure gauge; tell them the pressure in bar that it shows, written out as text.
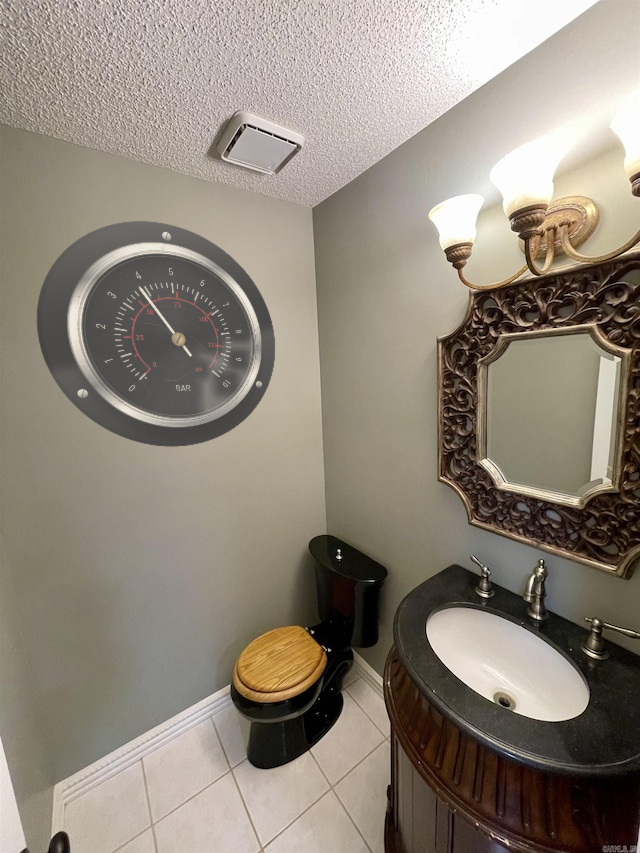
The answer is 3.8 bar
